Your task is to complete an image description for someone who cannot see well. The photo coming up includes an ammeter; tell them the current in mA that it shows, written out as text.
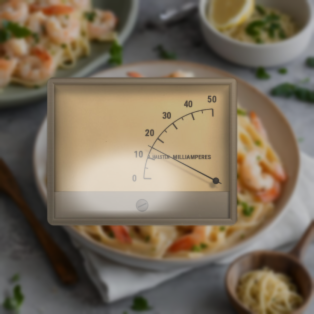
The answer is 15 mA
